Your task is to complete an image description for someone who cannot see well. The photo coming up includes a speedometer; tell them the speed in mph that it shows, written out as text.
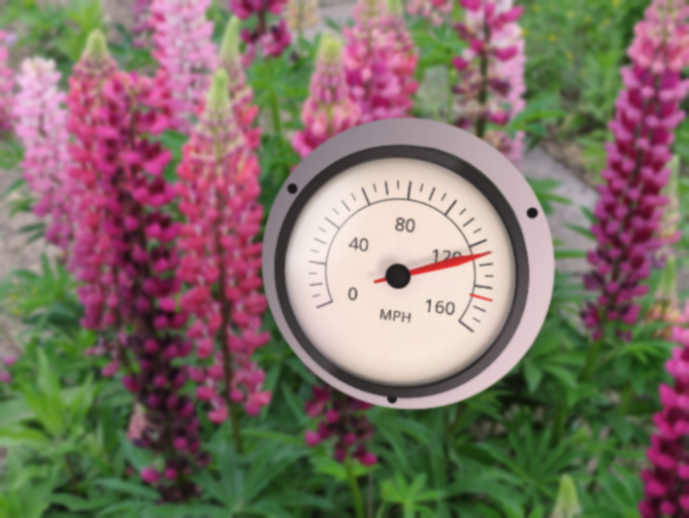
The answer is 125 mph
